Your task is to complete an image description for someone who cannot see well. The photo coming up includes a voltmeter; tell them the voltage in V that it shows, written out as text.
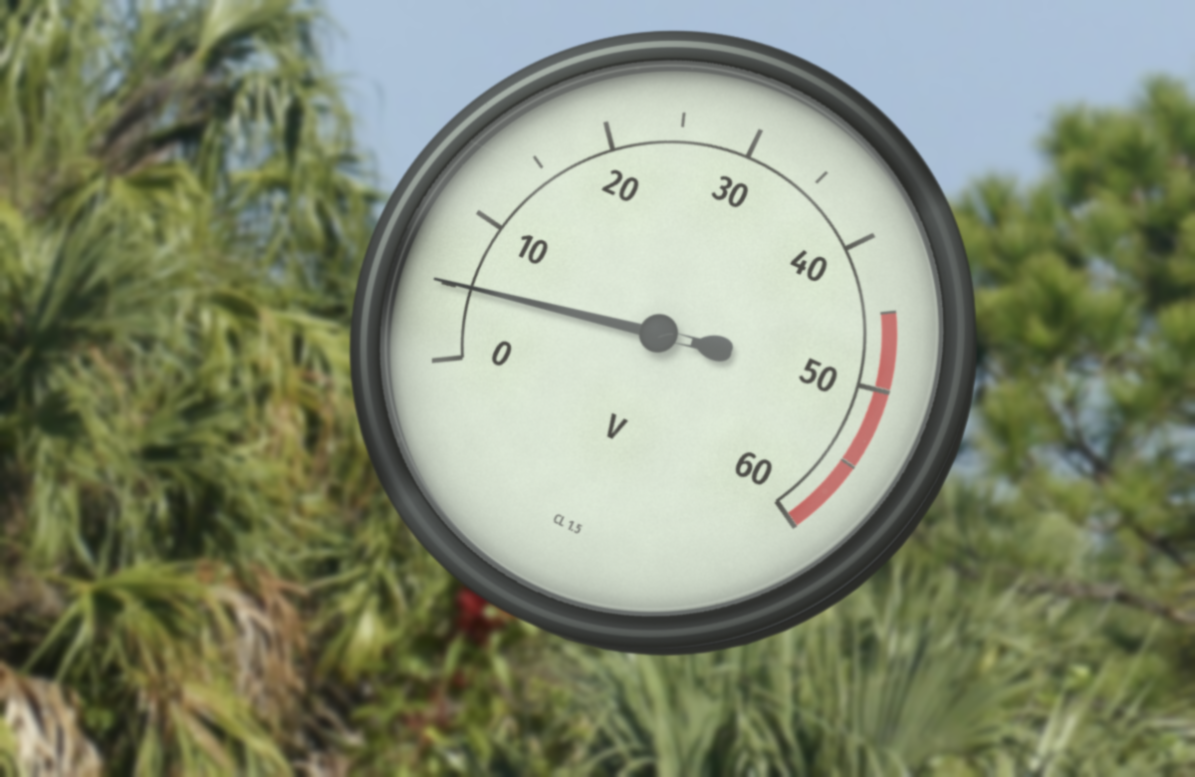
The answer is 5 V
